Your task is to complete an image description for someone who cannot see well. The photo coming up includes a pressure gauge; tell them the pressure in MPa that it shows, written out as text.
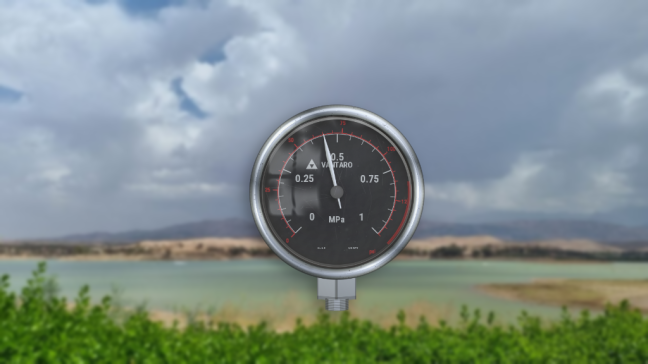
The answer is 0.45 MPa
